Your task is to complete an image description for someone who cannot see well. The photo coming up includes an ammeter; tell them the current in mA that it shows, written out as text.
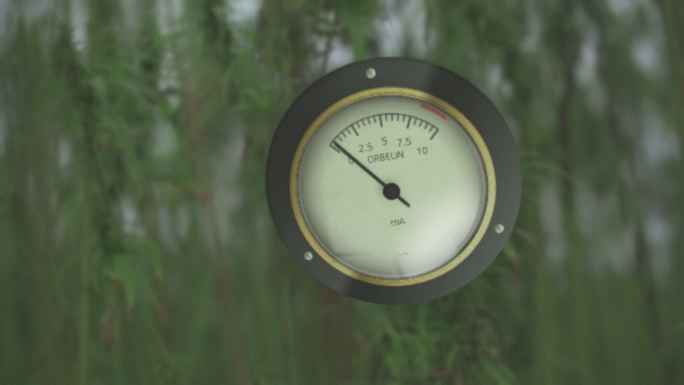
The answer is 0.5 mA
